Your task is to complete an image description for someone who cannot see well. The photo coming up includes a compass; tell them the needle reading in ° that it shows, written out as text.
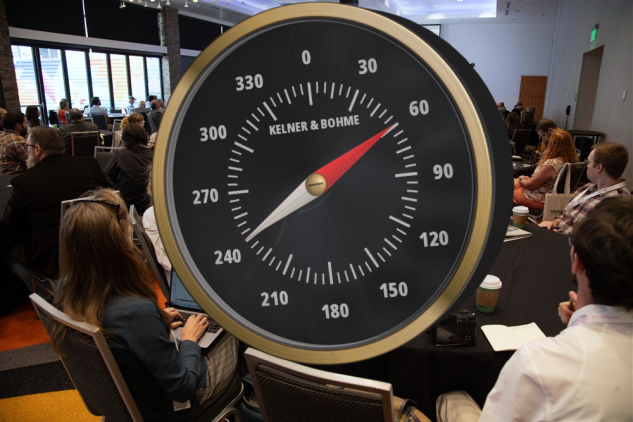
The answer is 60 °
